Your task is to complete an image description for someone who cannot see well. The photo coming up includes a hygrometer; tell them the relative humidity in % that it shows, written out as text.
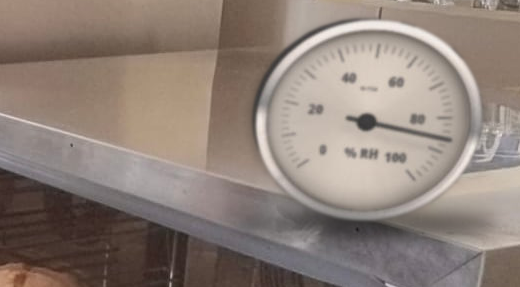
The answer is 86 %
